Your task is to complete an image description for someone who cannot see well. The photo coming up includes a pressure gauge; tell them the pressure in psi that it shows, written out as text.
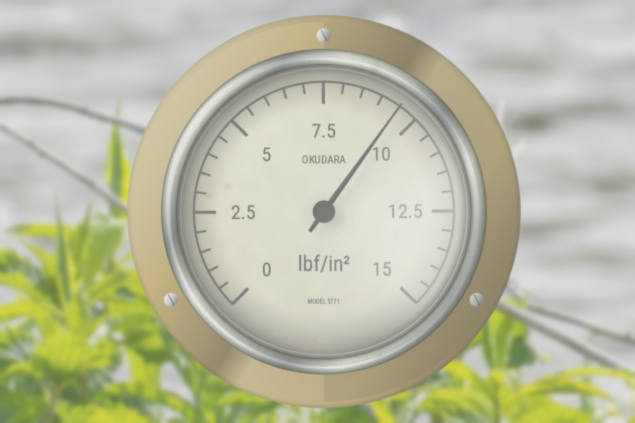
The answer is 9.5 psi
